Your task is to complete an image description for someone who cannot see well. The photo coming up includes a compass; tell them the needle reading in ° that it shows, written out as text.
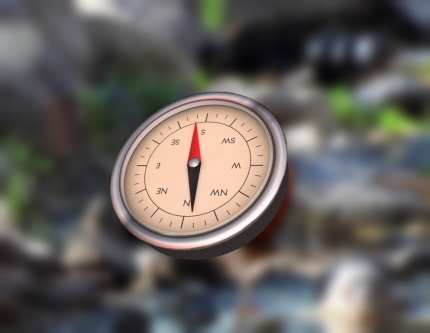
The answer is 170 °
